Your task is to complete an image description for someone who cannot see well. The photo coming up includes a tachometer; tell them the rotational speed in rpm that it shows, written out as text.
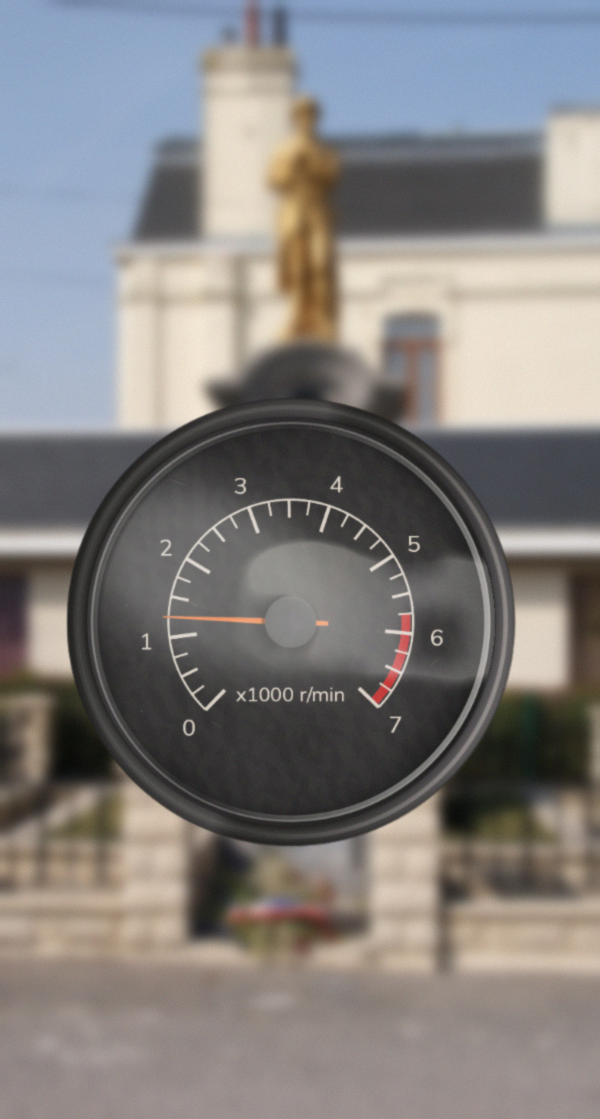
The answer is 1250 rpm
